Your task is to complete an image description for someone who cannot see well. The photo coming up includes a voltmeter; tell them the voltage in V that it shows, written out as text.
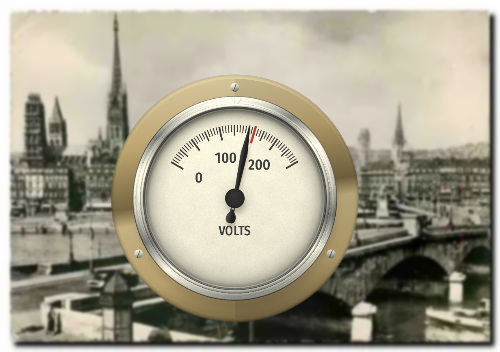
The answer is 150 V
